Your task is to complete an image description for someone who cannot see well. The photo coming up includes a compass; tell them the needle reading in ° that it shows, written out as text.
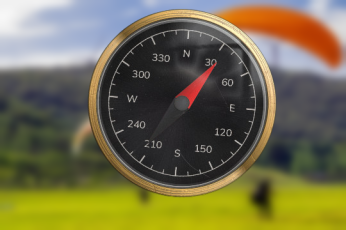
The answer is 35 °
